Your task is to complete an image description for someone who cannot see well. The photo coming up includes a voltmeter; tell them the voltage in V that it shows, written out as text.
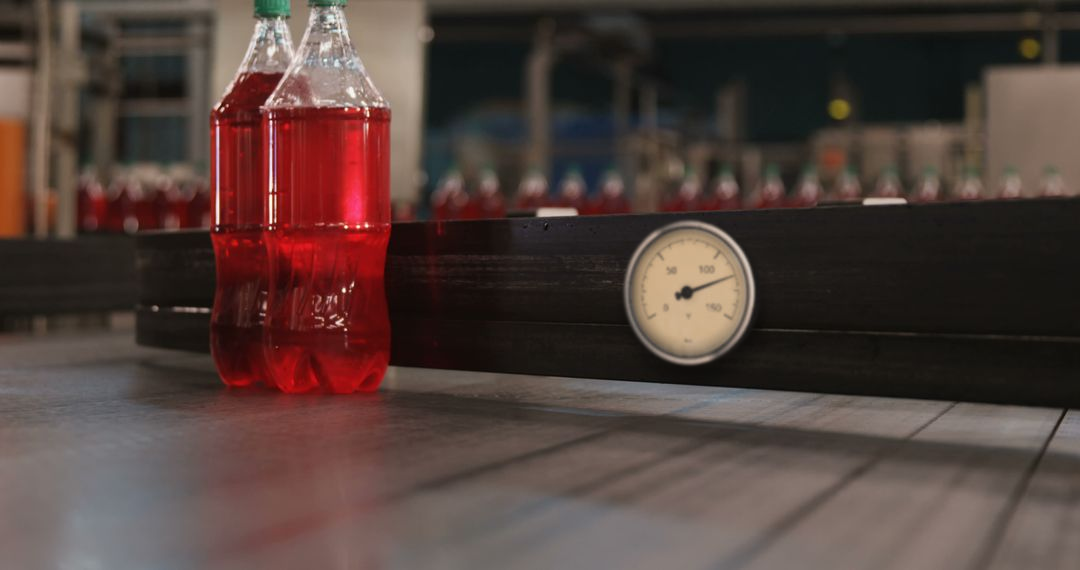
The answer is 120 V
